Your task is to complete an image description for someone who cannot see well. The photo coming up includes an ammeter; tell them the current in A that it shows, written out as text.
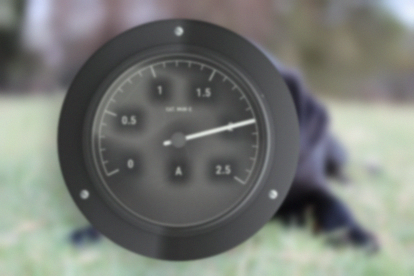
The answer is 2 A
